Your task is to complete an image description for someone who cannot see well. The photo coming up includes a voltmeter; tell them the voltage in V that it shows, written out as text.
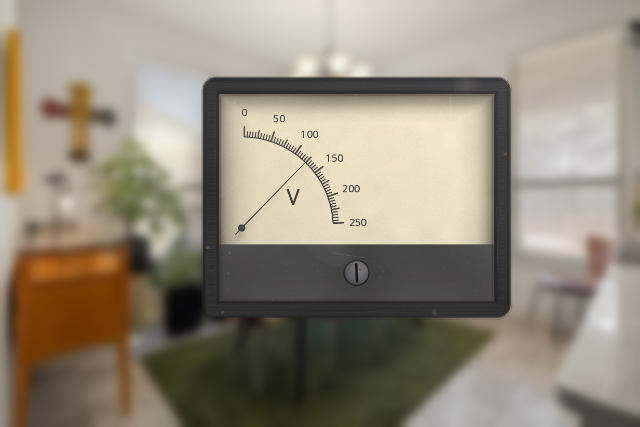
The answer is 125 V
